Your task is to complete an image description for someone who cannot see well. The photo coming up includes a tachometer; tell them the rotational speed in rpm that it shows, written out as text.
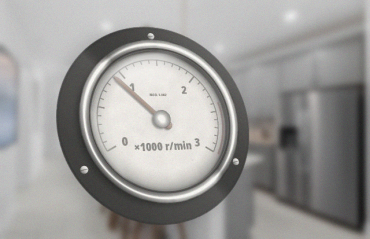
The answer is 900 rpm
